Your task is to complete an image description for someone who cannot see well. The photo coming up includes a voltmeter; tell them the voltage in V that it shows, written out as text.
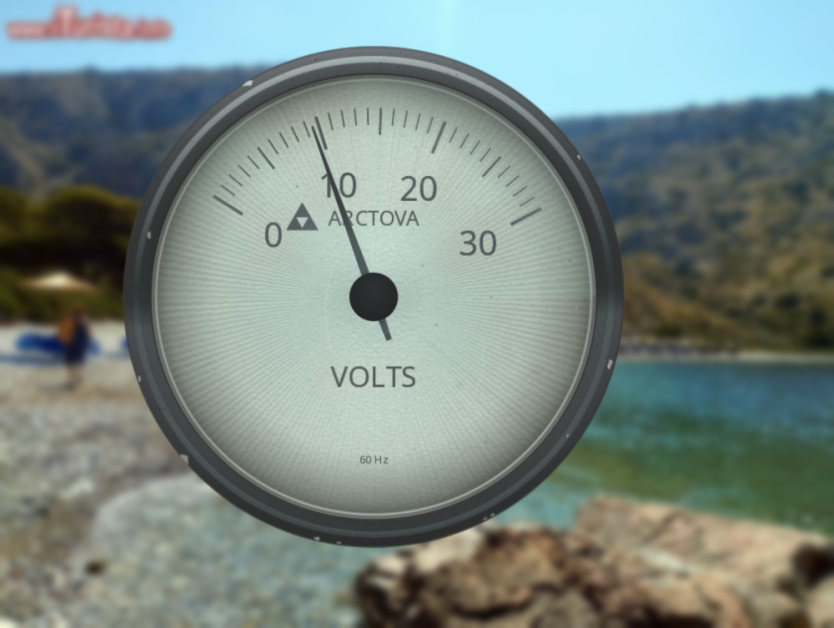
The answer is 9.5 V
